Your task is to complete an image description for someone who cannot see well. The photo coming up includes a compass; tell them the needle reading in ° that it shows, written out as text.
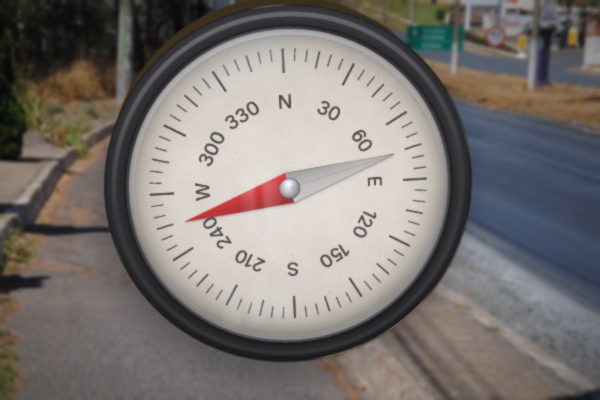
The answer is 255 °
